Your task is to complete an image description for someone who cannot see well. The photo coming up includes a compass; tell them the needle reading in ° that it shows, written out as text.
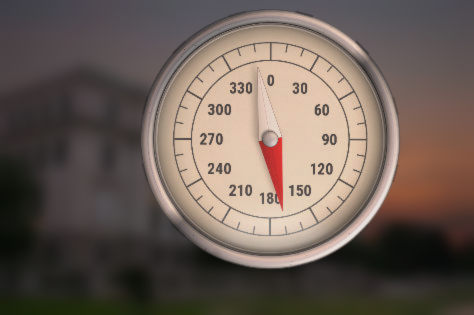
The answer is 170 °
